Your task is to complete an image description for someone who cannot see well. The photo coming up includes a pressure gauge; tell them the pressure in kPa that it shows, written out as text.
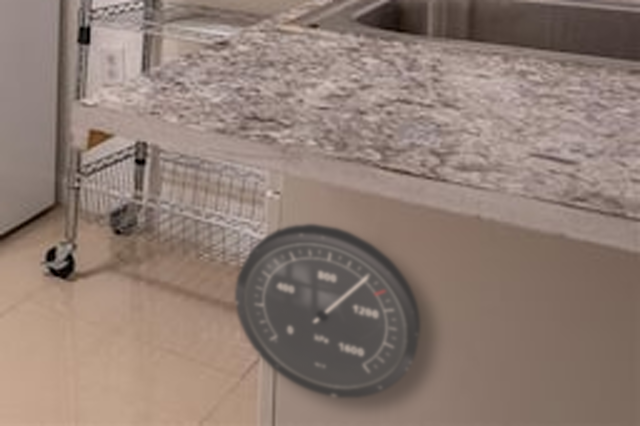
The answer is 1000 kPa
